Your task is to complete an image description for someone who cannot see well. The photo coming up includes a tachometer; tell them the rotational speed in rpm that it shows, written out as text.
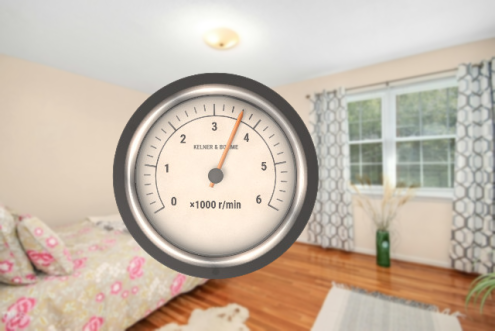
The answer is 3600 rpm
